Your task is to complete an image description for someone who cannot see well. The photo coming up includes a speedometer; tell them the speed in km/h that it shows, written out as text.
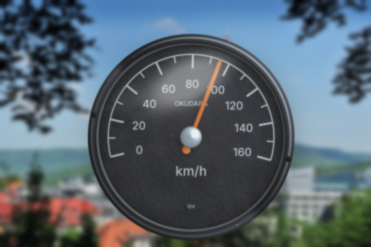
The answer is 95 km/h
